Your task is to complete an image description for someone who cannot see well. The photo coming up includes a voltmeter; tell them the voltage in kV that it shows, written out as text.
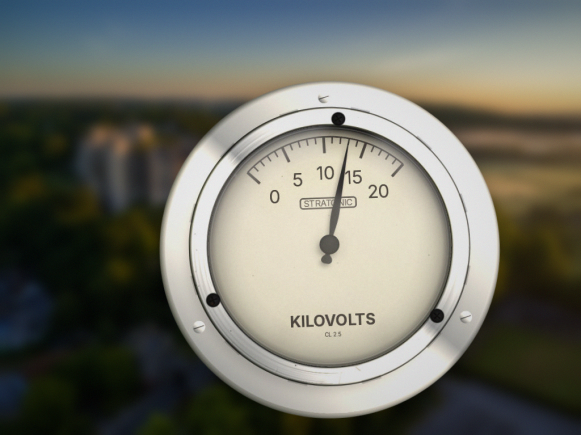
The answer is 13 kV
